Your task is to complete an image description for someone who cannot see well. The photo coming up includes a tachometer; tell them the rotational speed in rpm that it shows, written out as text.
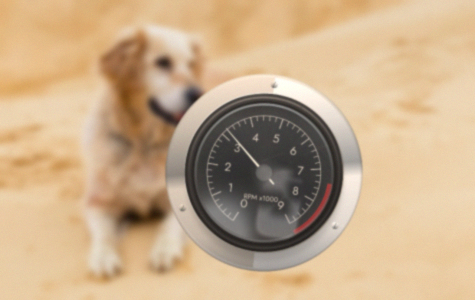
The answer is 3200 rpm
